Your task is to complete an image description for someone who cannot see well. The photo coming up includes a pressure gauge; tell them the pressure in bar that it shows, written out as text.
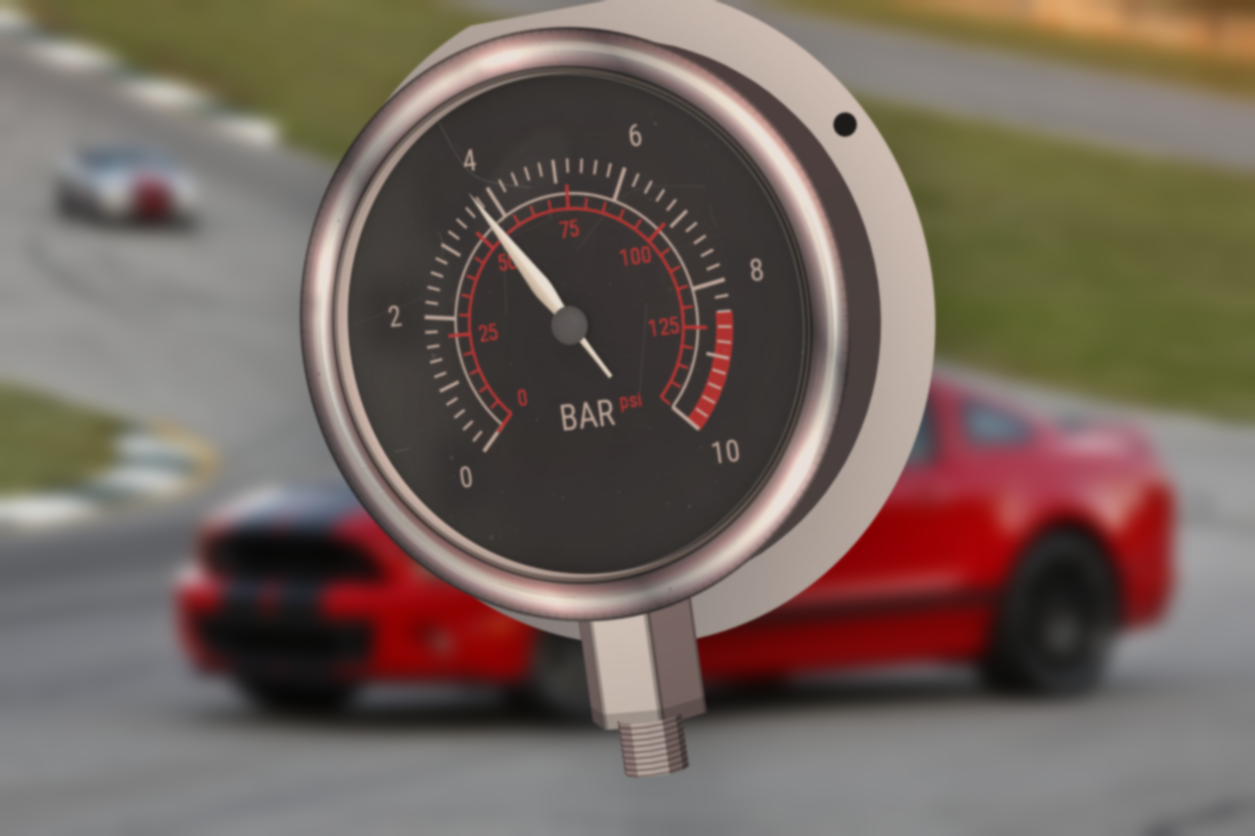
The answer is 3.8 bar
